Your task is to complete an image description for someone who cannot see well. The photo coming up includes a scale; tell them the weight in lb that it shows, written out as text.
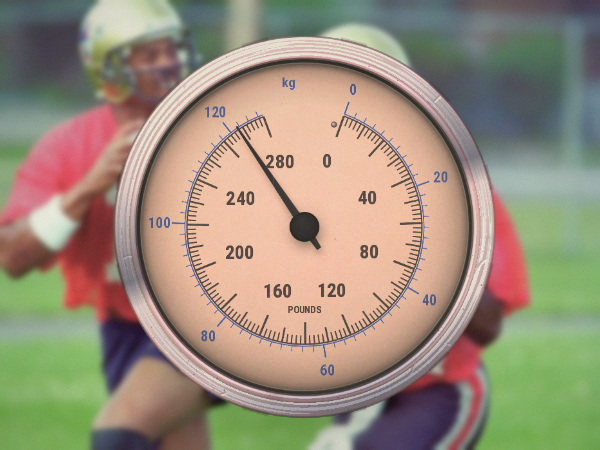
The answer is 268 lb
